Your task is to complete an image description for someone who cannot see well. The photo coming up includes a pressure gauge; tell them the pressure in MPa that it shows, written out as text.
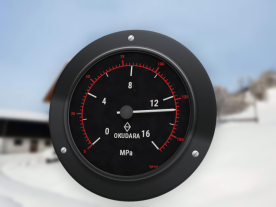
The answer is 13 MPa
